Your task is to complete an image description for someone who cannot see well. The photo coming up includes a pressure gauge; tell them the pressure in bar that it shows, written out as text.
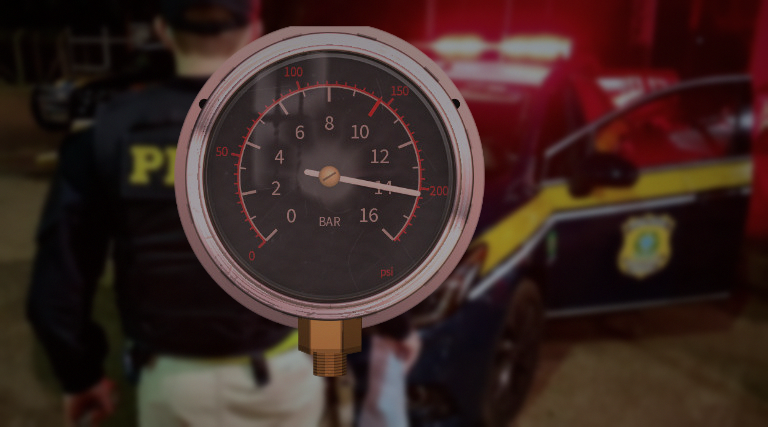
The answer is 14 bar
